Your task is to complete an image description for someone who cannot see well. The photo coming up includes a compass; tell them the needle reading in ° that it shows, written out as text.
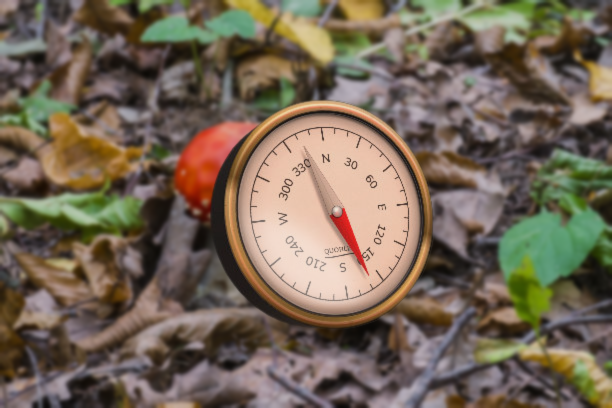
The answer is 160 °
